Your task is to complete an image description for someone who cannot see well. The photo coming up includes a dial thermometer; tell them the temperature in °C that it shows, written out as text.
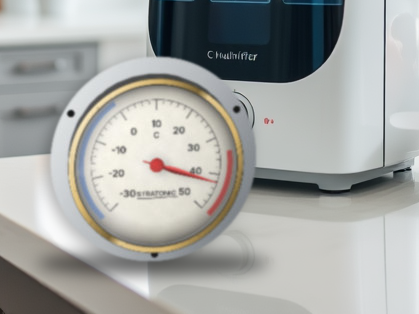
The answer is 42 °C
